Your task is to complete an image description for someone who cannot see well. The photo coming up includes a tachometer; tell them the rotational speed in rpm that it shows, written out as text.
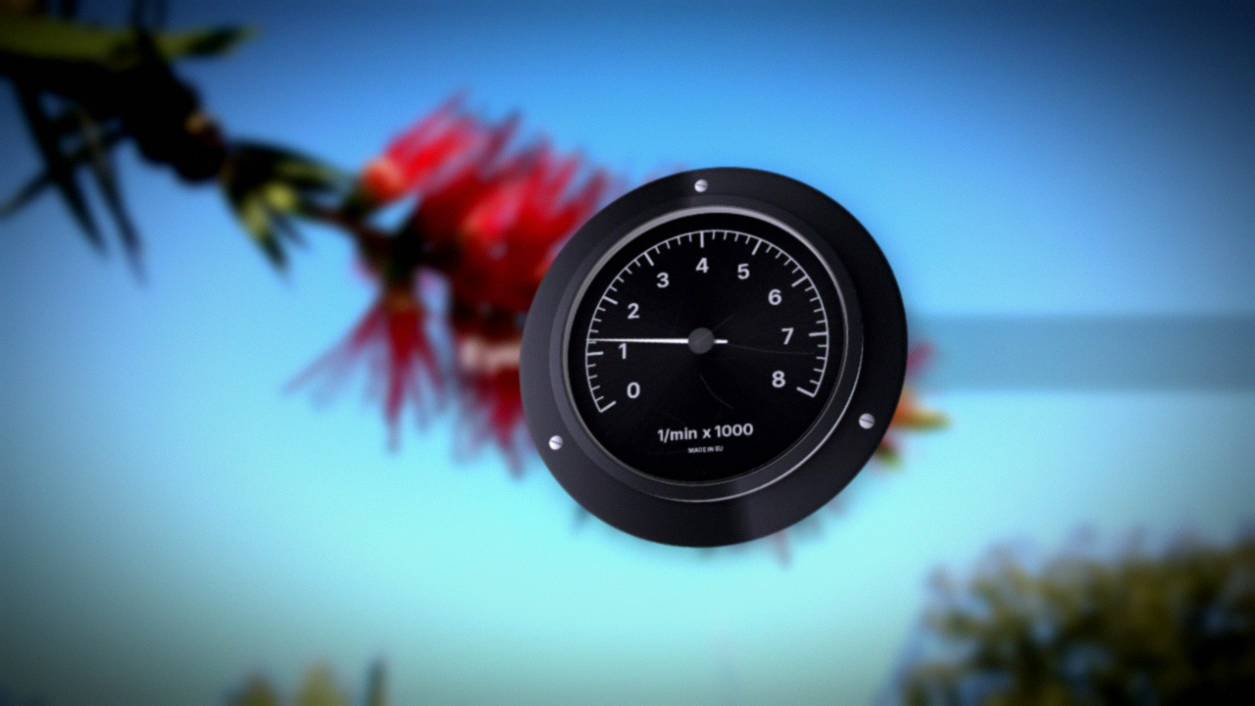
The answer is 1200 rpm
